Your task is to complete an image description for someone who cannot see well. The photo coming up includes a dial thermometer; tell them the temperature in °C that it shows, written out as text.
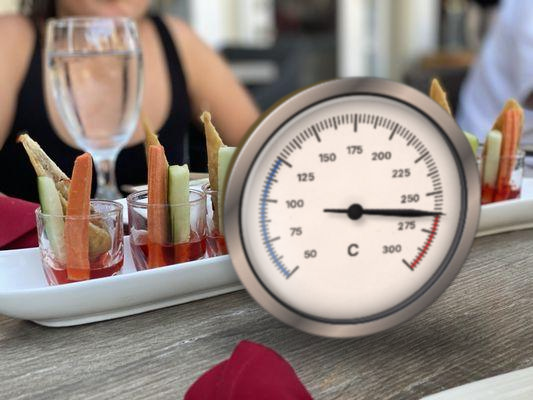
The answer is 262.5 °C
